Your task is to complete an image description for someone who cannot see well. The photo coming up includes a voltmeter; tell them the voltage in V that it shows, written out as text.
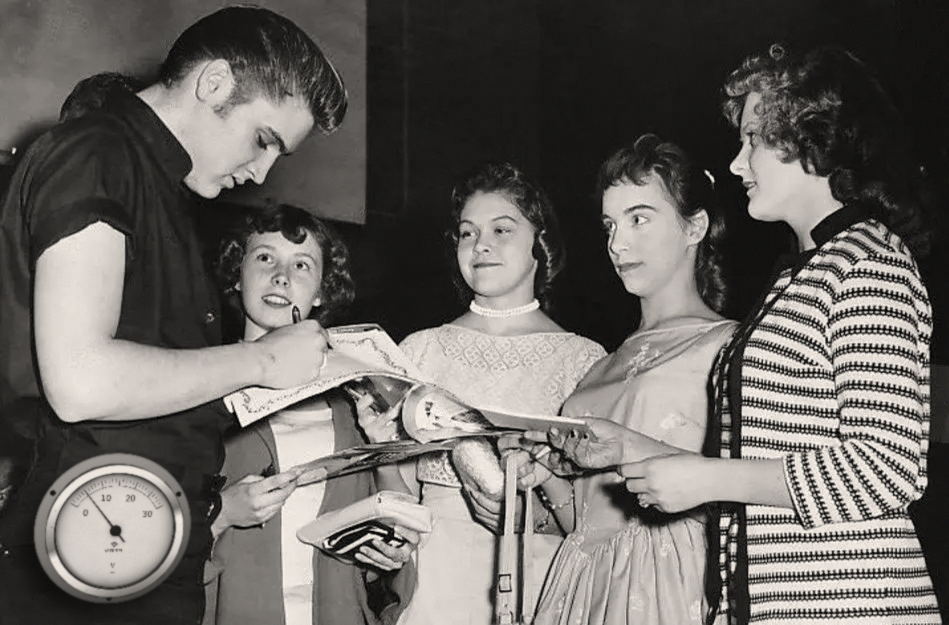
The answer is 5 V
